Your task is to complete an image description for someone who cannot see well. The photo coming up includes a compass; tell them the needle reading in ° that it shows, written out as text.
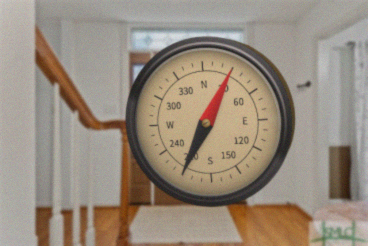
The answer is 30 °
